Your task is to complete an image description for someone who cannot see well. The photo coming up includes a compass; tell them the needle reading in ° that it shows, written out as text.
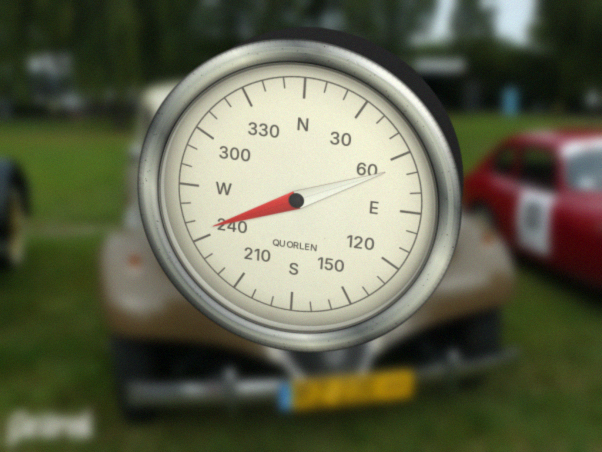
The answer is 245 °
